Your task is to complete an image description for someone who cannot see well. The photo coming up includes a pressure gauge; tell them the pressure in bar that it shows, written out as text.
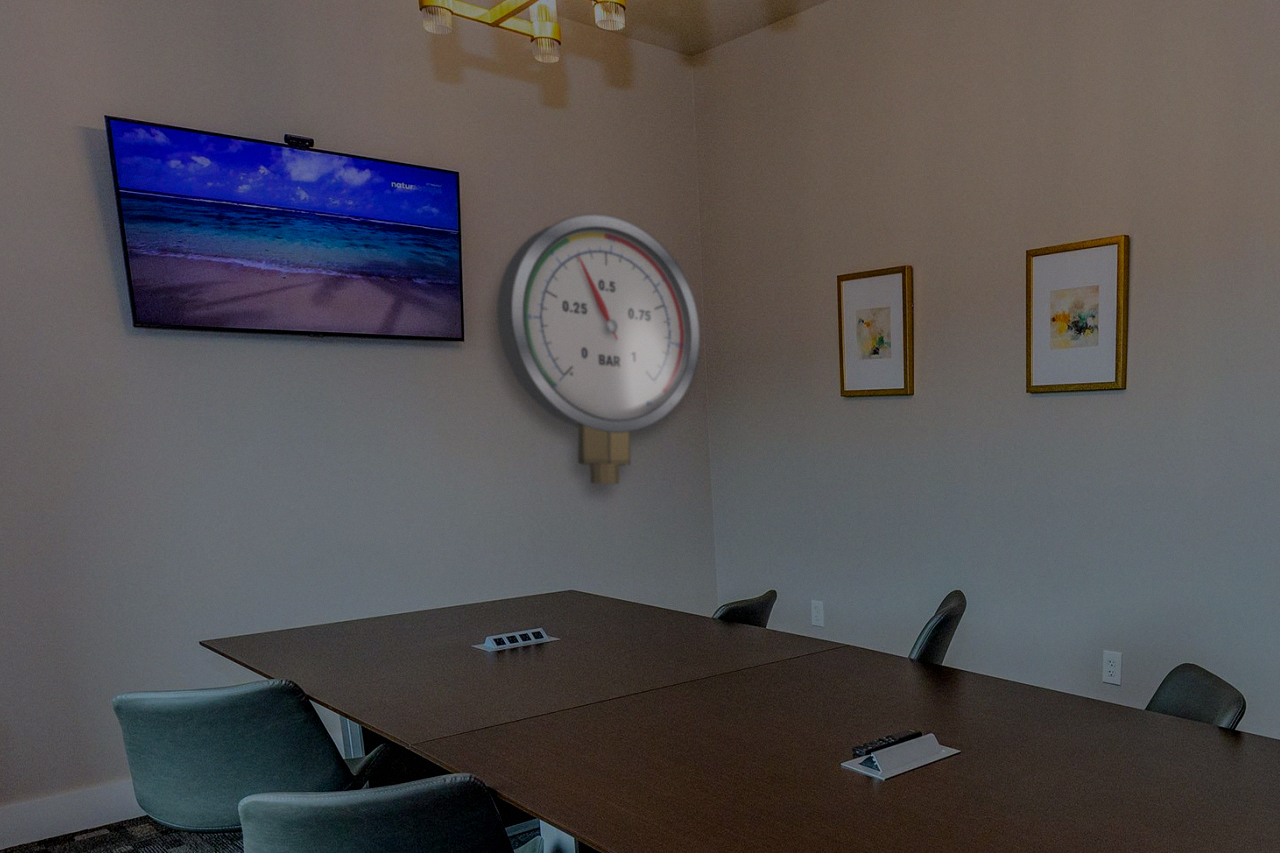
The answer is 0.4 bar
